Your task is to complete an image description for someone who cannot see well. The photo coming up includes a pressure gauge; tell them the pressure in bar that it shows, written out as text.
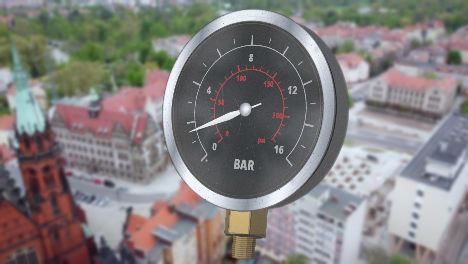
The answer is 1.5 bar
